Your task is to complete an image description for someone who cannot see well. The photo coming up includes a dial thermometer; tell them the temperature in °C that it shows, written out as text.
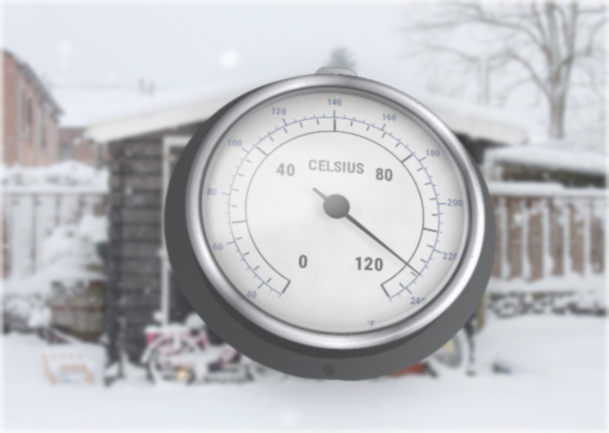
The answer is 112 °C
